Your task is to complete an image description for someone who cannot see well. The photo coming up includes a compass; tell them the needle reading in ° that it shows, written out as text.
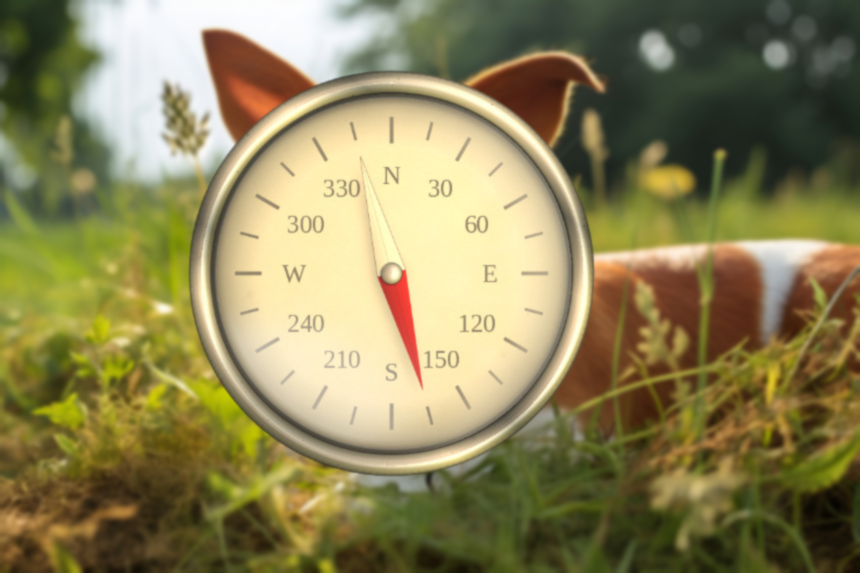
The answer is 165 °
